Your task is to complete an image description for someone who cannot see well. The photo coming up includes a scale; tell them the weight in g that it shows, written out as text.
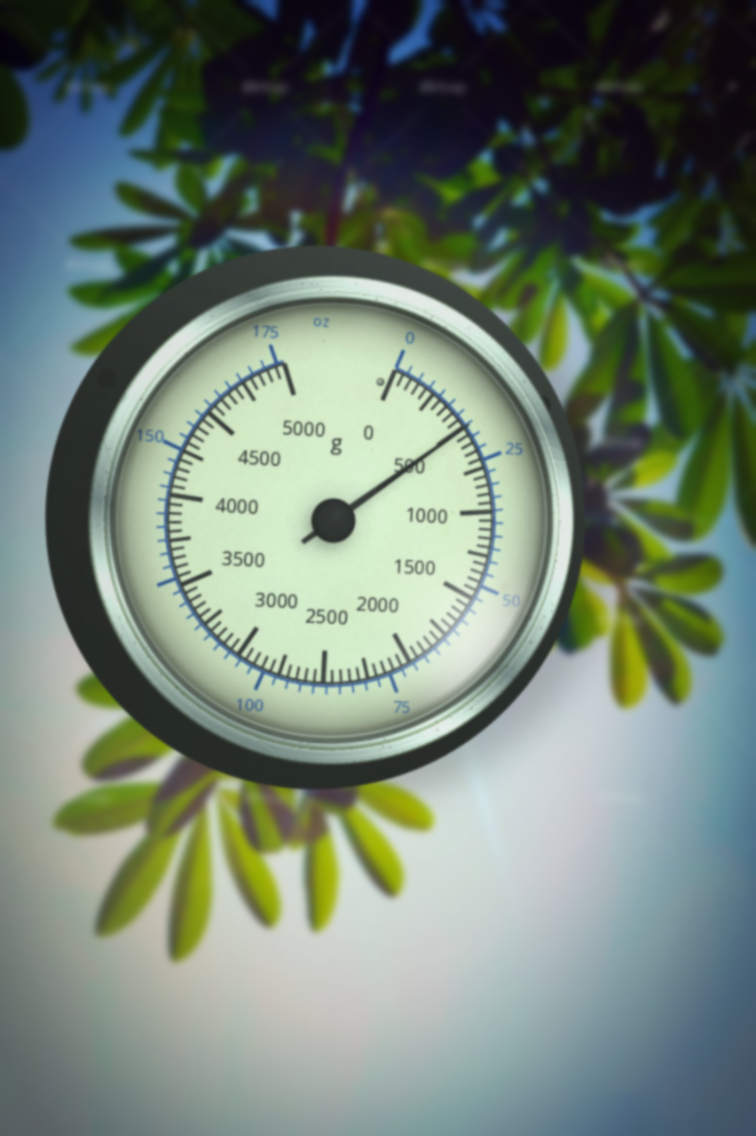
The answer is 500 g
